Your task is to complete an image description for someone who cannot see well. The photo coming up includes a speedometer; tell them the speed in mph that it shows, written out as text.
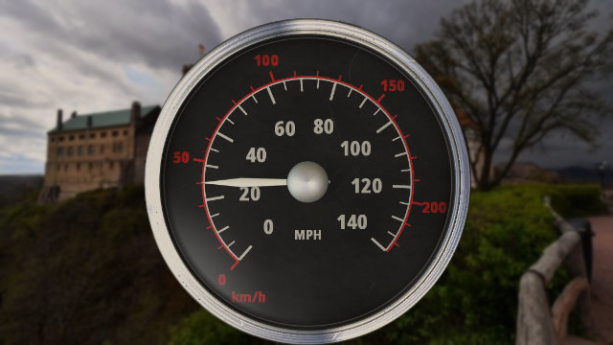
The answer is 25 mph
